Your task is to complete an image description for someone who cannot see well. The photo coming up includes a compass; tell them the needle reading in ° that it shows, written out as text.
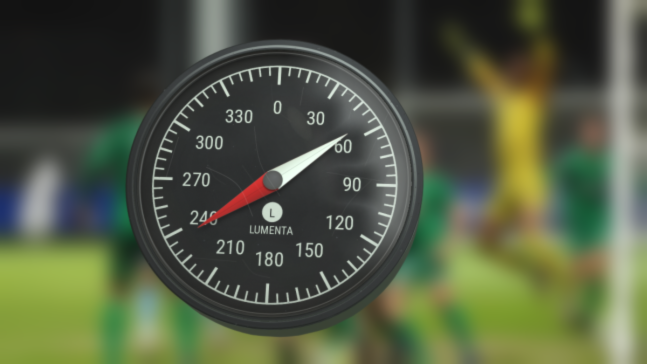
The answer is 235 °
